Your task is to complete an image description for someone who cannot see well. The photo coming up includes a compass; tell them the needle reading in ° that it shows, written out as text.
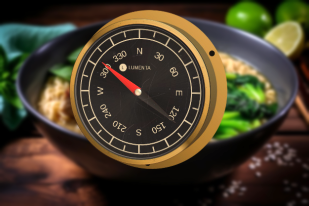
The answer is 307.5 °
